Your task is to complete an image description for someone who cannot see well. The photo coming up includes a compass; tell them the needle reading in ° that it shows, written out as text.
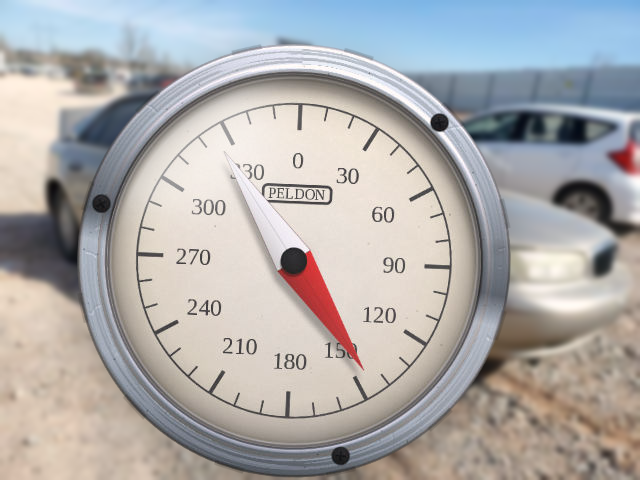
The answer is 145 °
